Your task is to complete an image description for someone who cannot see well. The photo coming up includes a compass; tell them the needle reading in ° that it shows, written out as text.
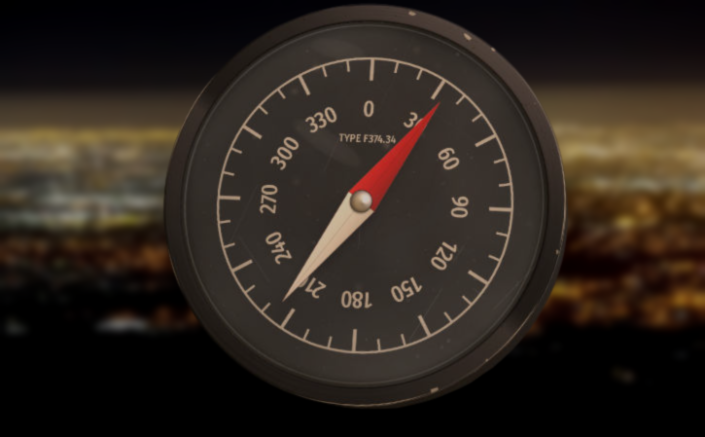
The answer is 35 °
